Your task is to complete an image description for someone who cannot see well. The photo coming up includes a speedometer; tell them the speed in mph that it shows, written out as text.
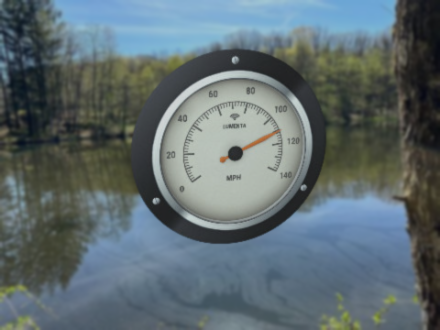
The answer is 110 mph
